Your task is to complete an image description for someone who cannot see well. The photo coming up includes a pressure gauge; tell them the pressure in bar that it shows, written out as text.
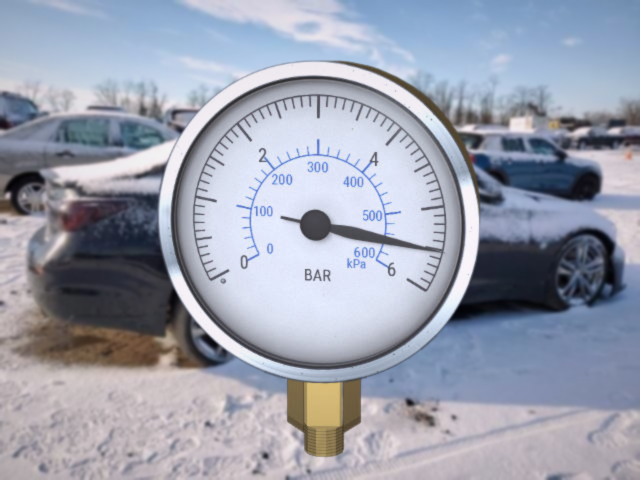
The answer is 5.5 bar
